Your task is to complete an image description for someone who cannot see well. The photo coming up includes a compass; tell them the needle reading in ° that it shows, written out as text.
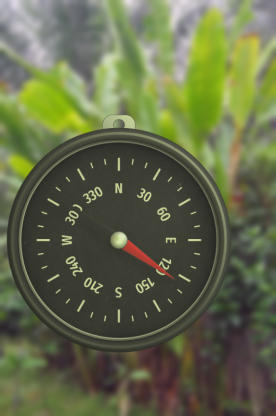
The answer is 125 °
